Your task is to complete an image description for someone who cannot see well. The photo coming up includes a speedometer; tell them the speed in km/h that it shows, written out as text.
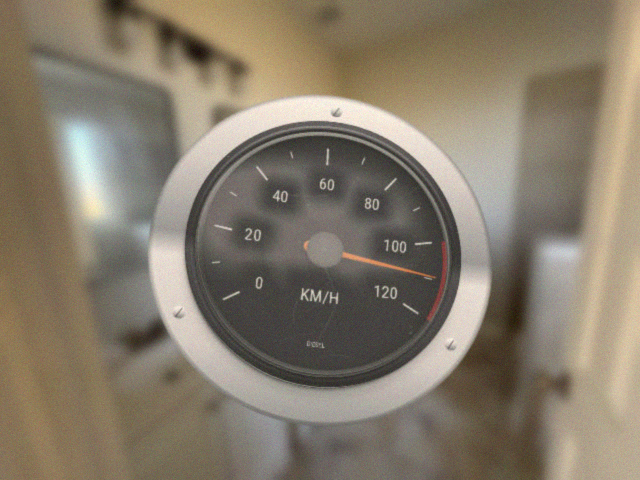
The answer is 110 km/h
